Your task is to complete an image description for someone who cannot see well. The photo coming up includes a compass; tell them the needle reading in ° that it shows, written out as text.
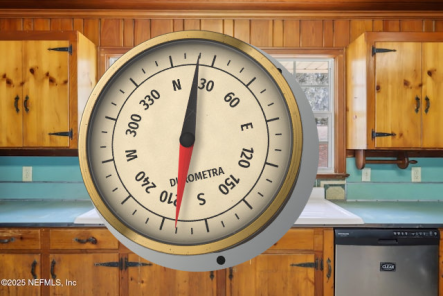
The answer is 200 °
